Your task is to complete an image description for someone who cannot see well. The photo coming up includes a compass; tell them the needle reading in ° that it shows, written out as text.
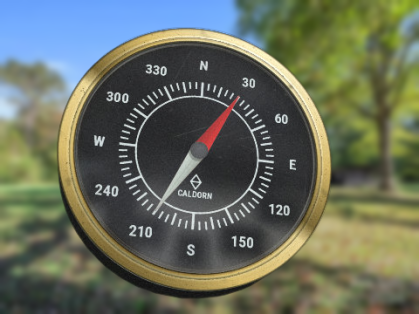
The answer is 30 °
